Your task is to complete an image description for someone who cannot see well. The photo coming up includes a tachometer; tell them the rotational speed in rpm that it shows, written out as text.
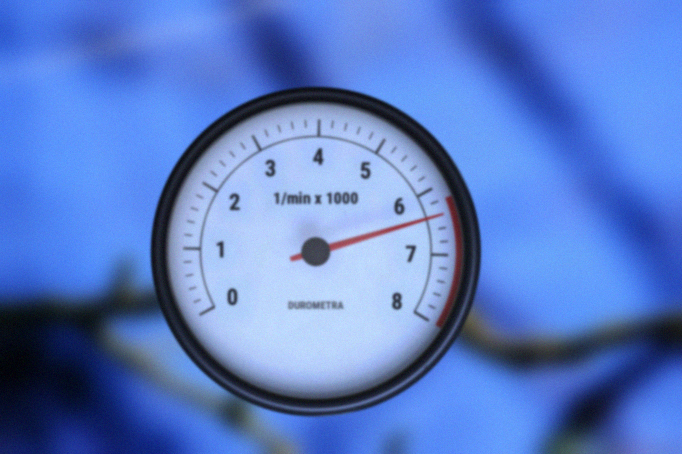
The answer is 6400 rpm
